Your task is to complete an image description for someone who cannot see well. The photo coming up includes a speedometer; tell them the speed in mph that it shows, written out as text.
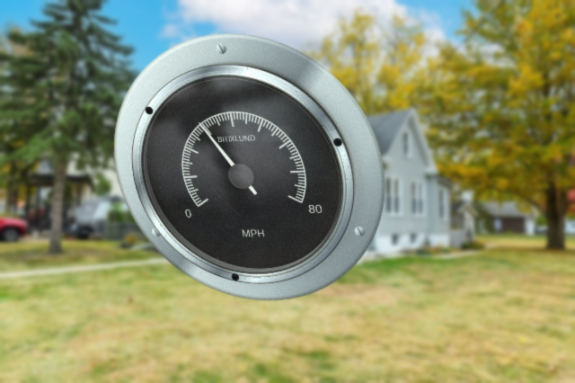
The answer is 30 mph
